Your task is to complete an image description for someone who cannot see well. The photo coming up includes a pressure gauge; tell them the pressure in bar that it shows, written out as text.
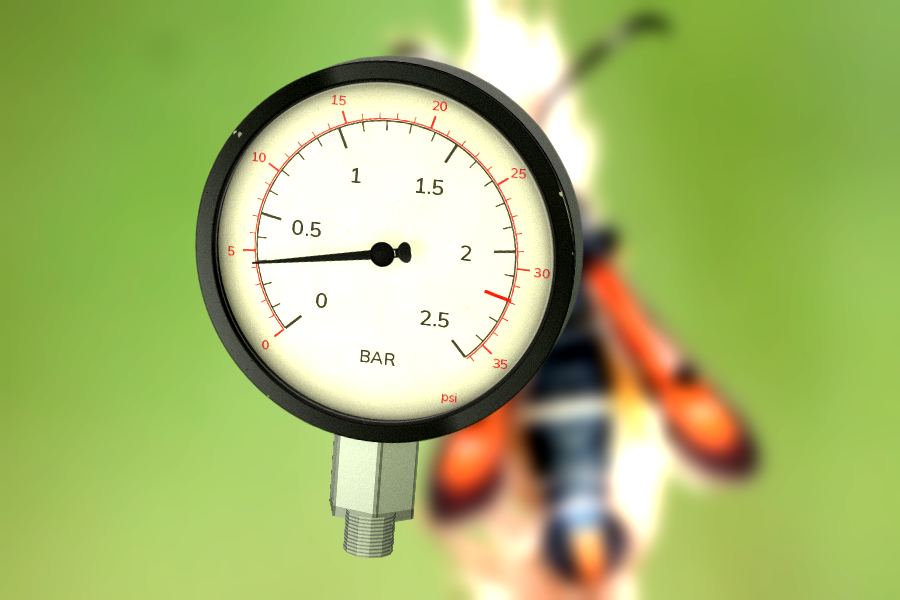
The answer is 0.3 bar
